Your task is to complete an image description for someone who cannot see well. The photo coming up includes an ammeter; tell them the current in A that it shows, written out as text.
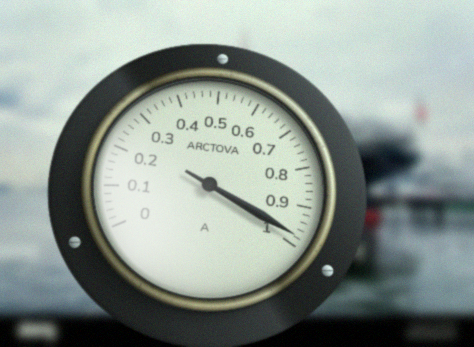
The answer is 0.98 A
